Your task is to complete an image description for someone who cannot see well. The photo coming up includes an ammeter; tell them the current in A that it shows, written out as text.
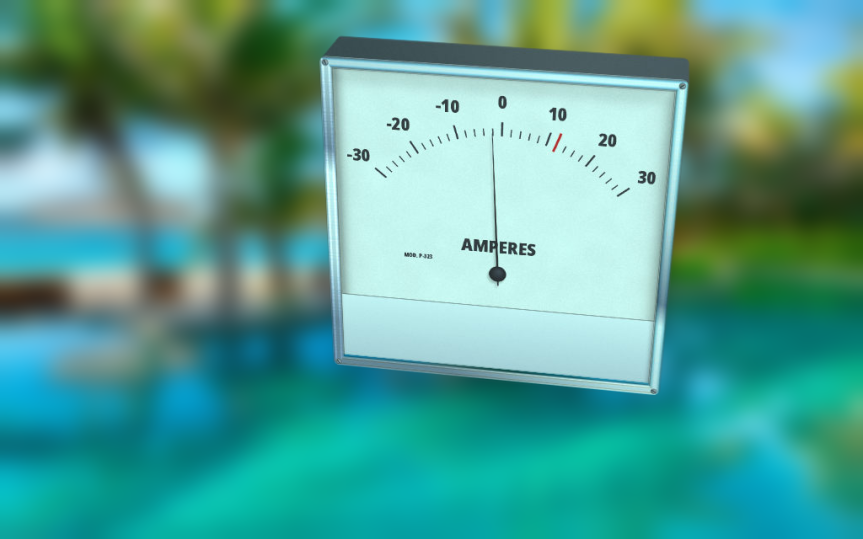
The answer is -2 A
